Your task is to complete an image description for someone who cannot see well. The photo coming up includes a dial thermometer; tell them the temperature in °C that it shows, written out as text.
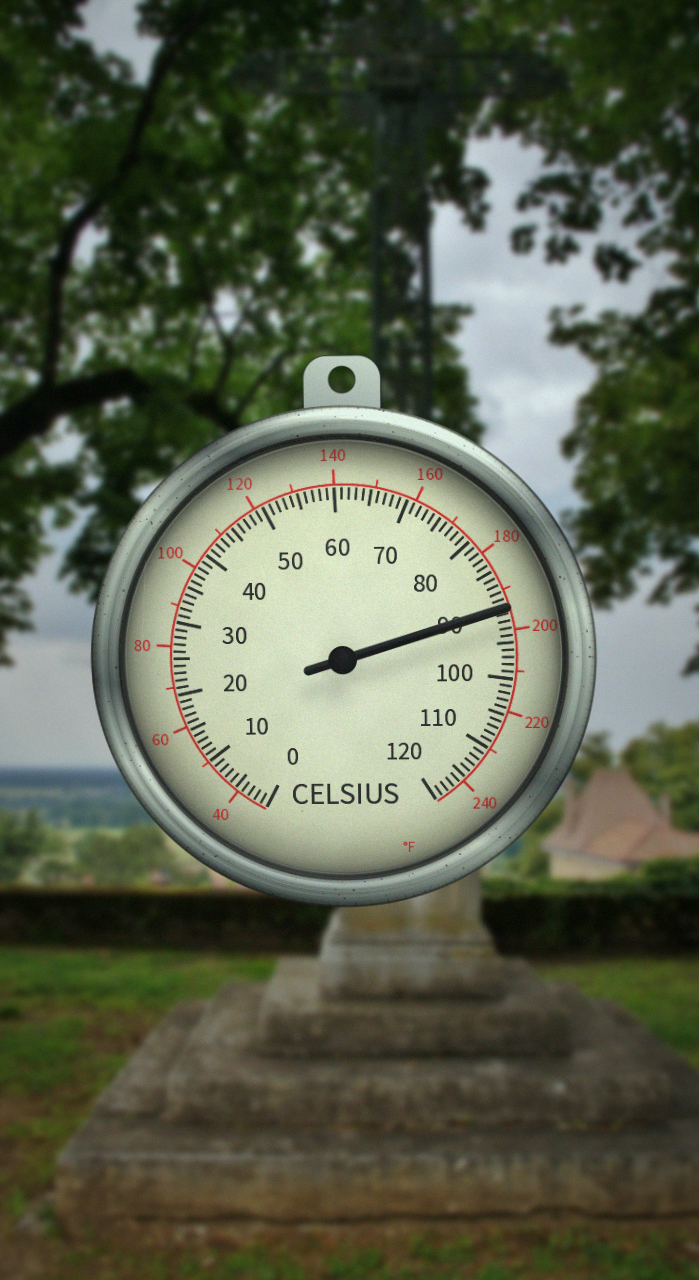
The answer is 90 °C
